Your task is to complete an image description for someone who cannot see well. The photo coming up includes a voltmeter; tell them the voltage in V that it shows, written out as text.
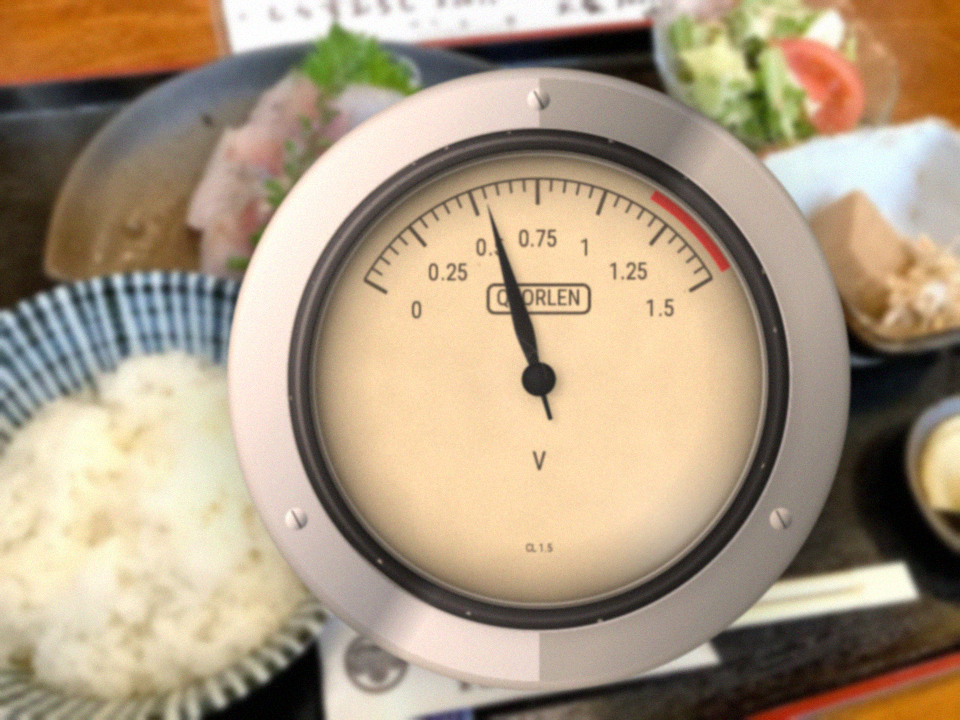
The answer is 0.55 V
